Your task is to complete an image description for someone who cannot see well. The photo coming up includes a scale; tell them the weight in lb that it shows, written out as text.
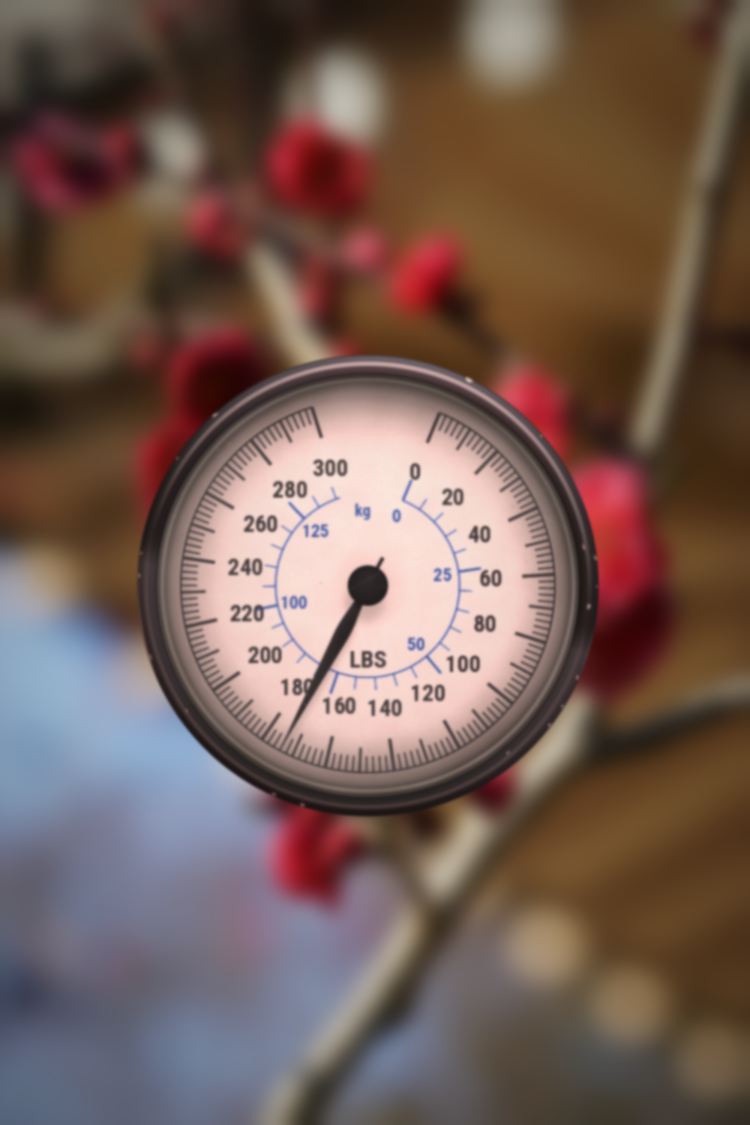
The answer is 174 lb
